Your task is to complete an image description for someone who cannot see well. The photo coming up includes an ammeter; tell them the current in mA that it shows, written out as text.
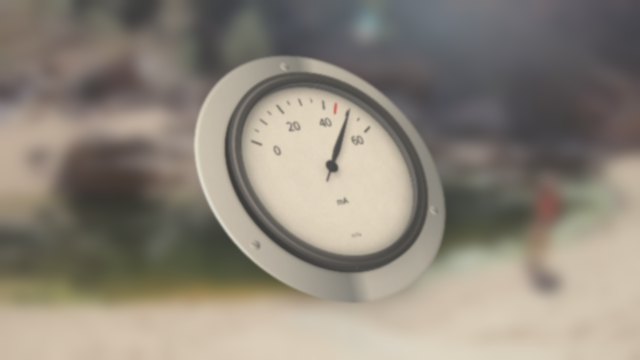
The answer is 50 mA
